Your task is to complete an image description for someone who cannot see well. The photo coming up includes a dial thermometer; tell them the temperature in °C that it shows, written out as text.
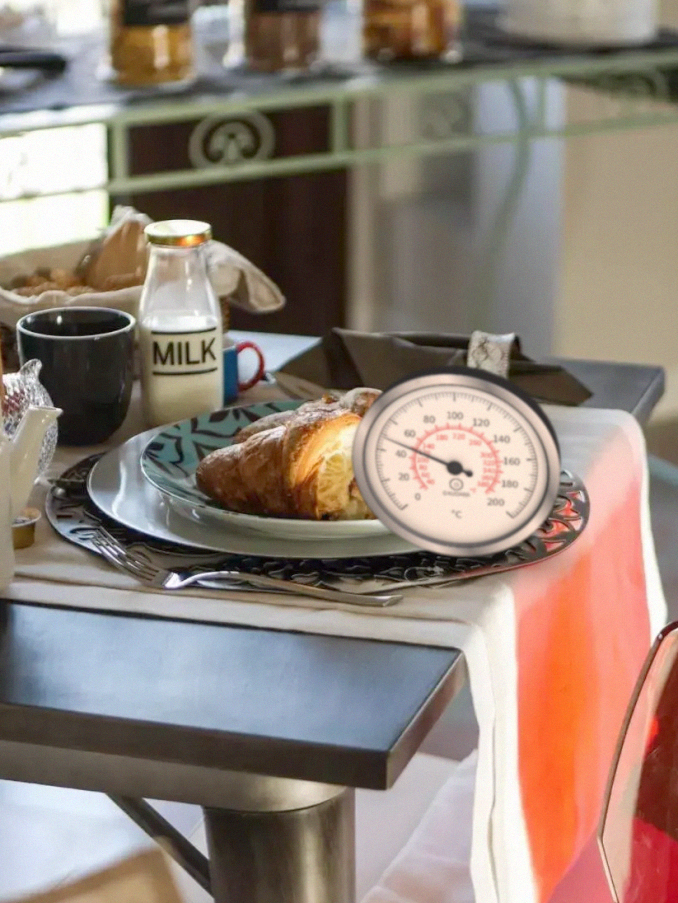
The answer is 50 °C
